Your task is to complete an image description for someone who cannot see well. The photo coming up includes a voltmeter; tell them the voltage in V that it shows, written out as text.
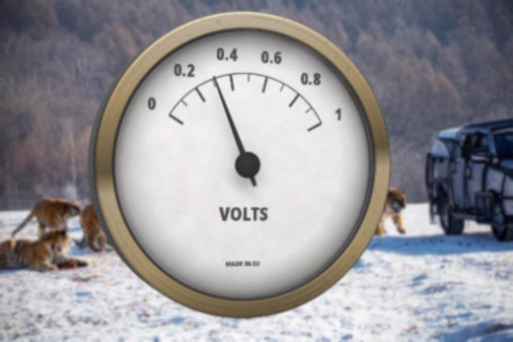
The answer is 0.3 V
